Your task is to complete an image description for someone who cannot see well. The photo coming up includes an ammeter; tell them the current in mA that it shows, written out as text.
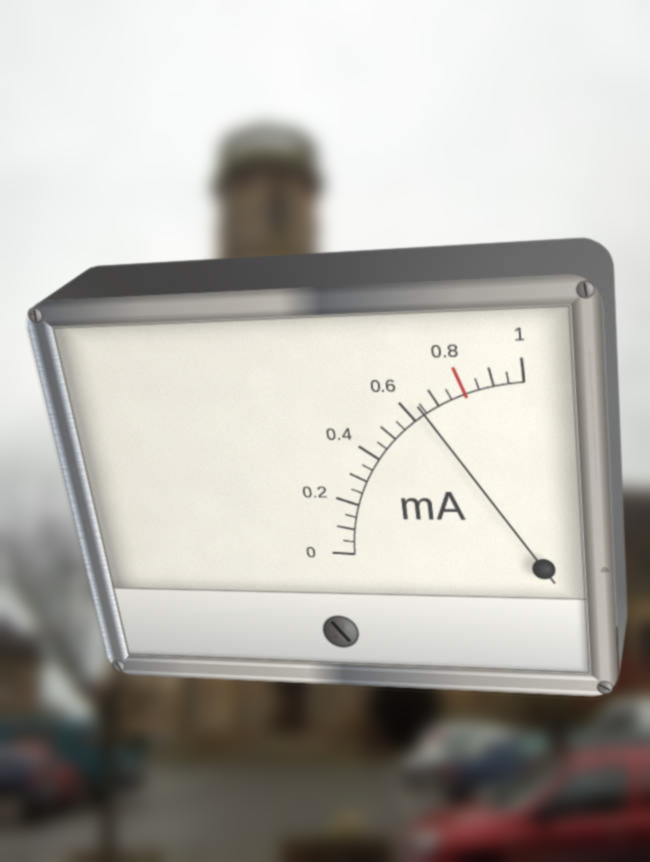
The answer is 0.65 mA
